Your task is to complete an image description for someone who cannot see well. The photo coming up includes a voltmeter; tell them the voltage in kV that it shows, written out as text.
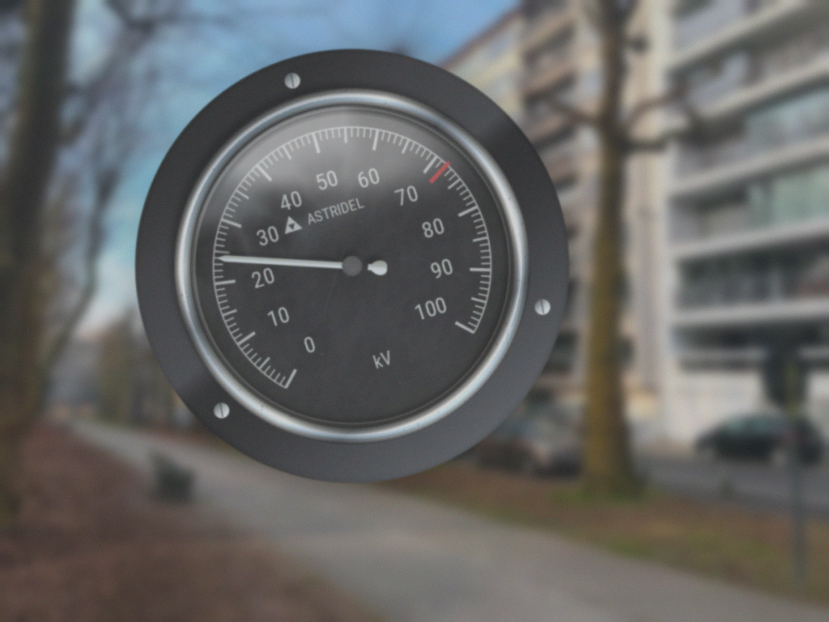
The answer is 24 kV
